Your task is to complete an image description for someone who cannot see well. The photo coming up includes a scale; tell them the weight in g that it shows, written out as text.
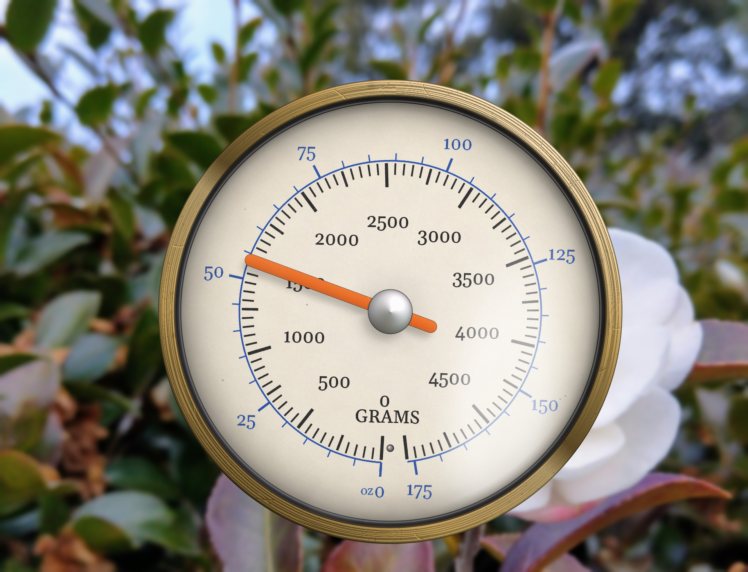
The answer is 1525 g
